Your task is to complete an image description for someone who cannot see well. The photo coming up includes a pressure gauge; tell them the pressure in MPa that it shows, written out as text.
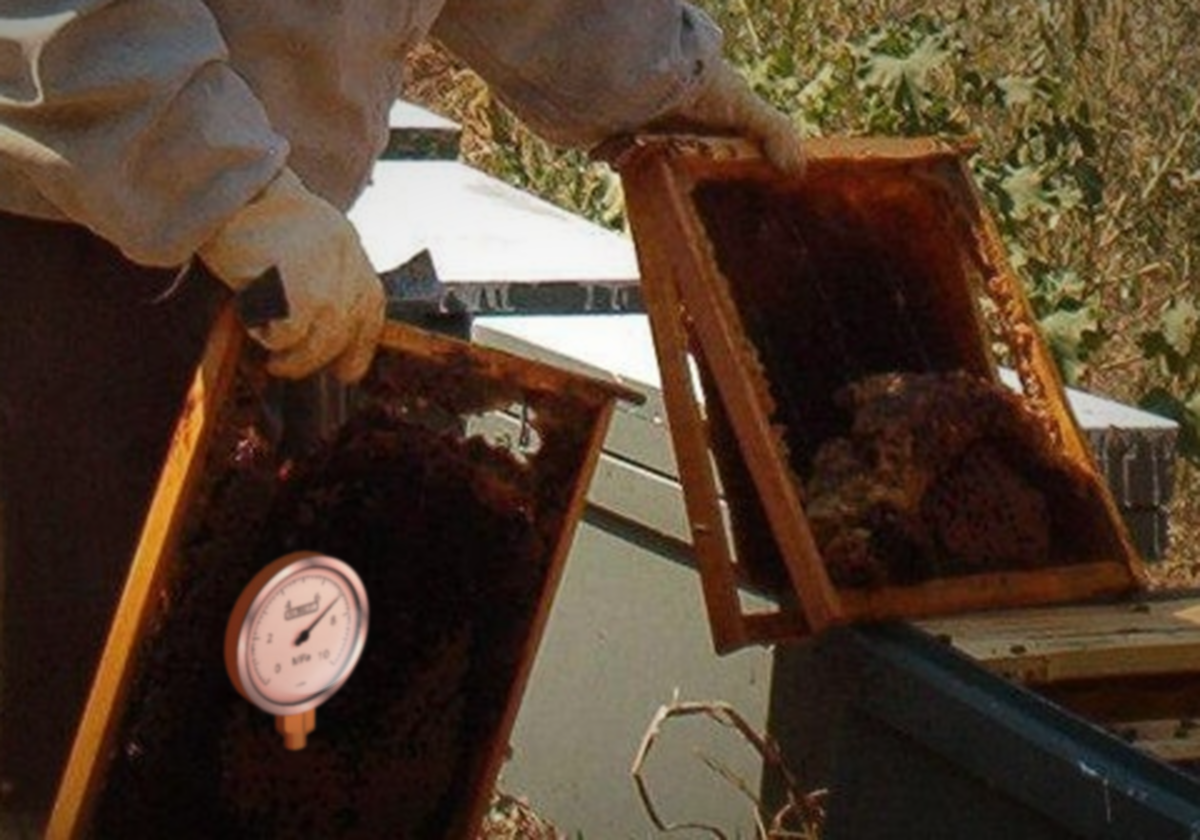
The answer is 7 MPa
